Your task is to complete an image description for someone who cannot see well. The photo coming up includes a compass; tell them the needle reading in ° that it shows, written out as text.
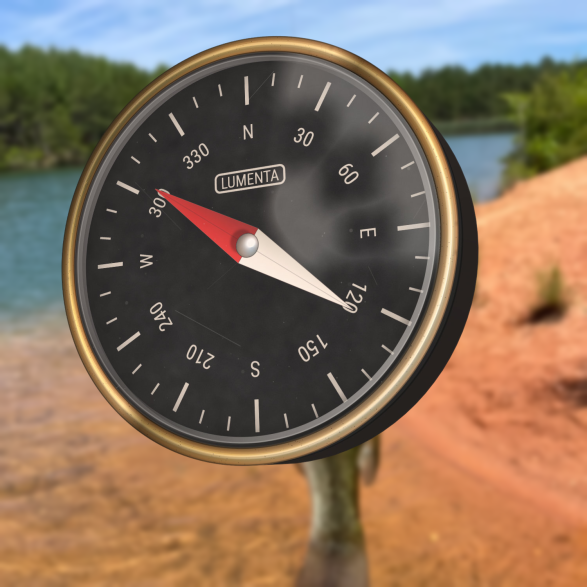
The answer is 305 °
